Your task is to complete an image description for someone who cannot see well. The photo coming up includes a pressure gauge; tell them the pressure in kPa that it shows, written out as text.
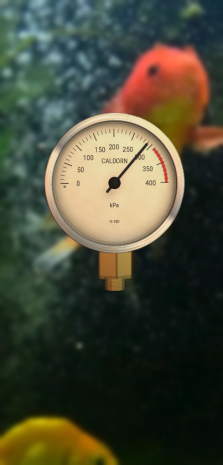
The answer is 290 kPa
